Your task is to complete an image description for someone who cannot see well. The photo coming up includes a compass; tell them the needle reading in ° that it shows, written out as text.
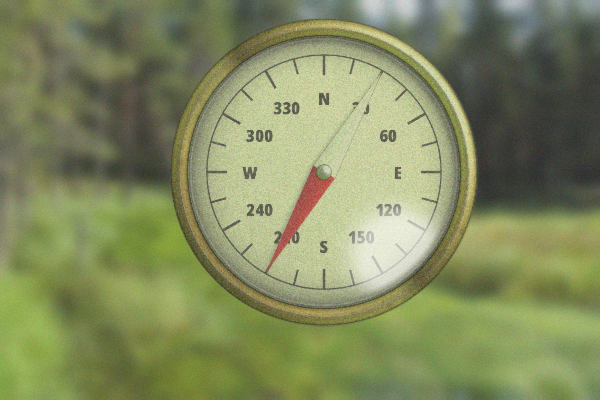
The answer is 210 °
